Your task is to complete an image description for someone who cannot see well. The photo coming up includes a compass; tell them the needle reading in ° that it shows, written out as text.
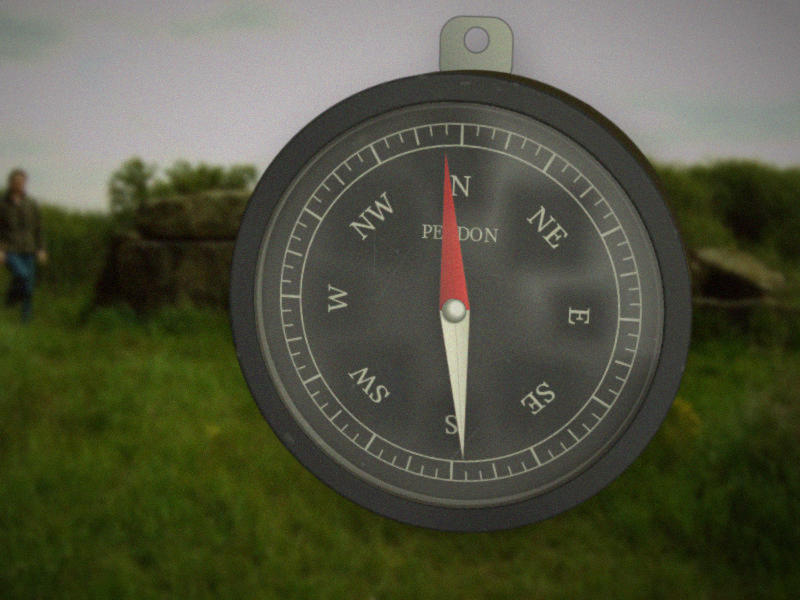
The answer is 355 °
